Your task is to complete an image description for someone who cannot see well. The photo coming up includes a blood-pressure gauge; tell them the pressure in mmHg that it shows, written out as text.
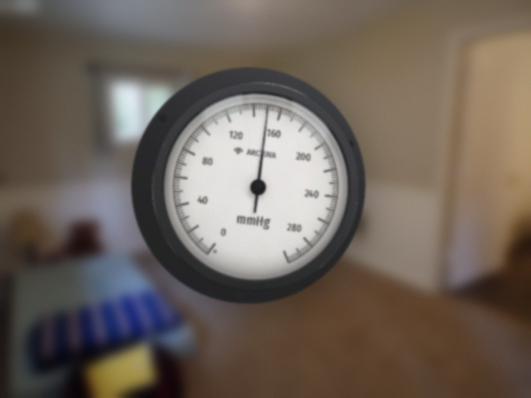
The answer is 150 mmHg
